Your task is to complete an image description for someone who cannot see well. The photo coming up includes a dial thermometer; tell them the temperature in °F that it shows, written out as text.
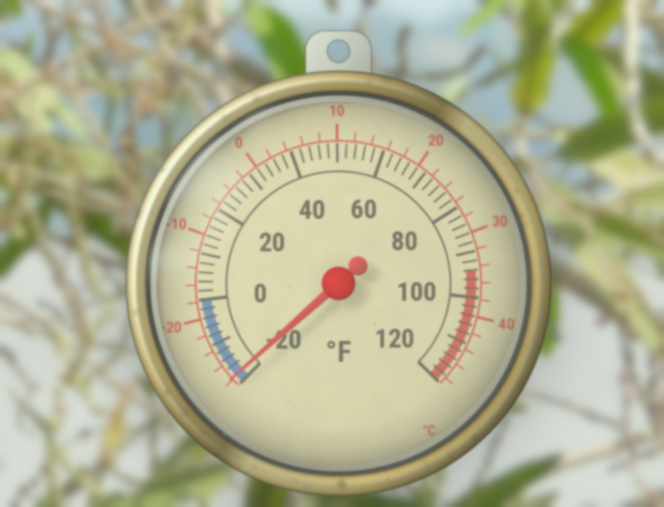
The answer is -18 °F
